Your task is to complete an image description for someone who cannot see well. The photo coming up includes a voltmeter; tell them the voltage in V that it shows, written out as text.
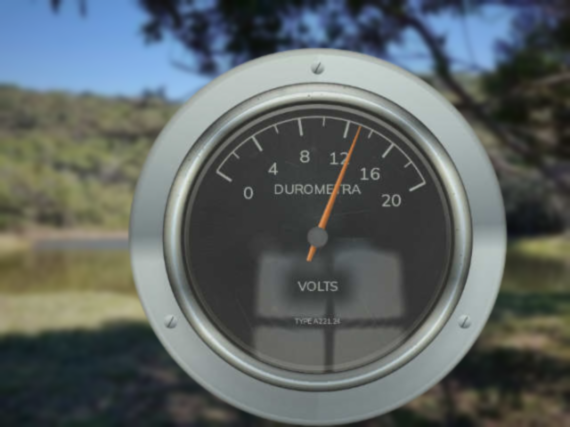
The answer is 13 V
